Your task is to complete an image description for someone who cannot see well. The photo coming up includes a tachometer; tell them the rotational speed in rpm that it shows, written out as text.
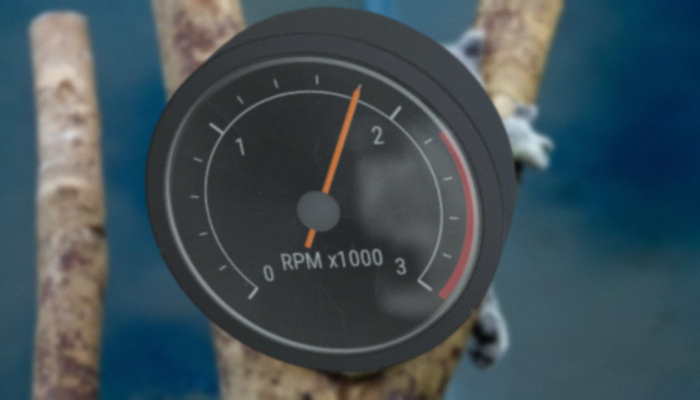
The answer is 1800 rpm
